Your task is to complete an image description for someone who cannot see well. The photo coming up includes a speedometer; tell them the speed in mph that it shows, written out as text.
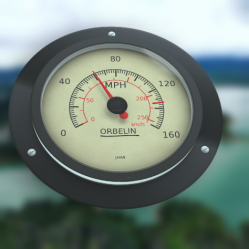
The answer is 60 mph
